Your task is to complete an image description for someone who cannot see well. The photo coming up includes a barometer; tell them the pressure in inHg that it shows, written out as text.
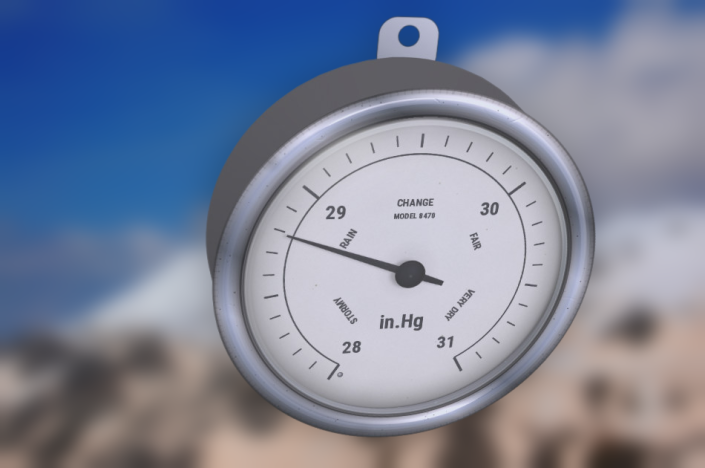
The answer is 28.8 inHg
